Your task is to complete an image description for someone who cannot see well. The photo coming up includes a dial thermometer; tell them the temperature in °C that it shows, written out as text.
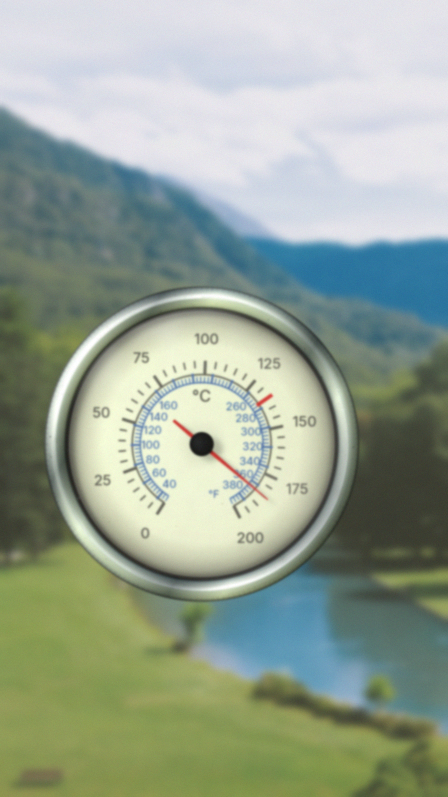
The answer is 185 °C
